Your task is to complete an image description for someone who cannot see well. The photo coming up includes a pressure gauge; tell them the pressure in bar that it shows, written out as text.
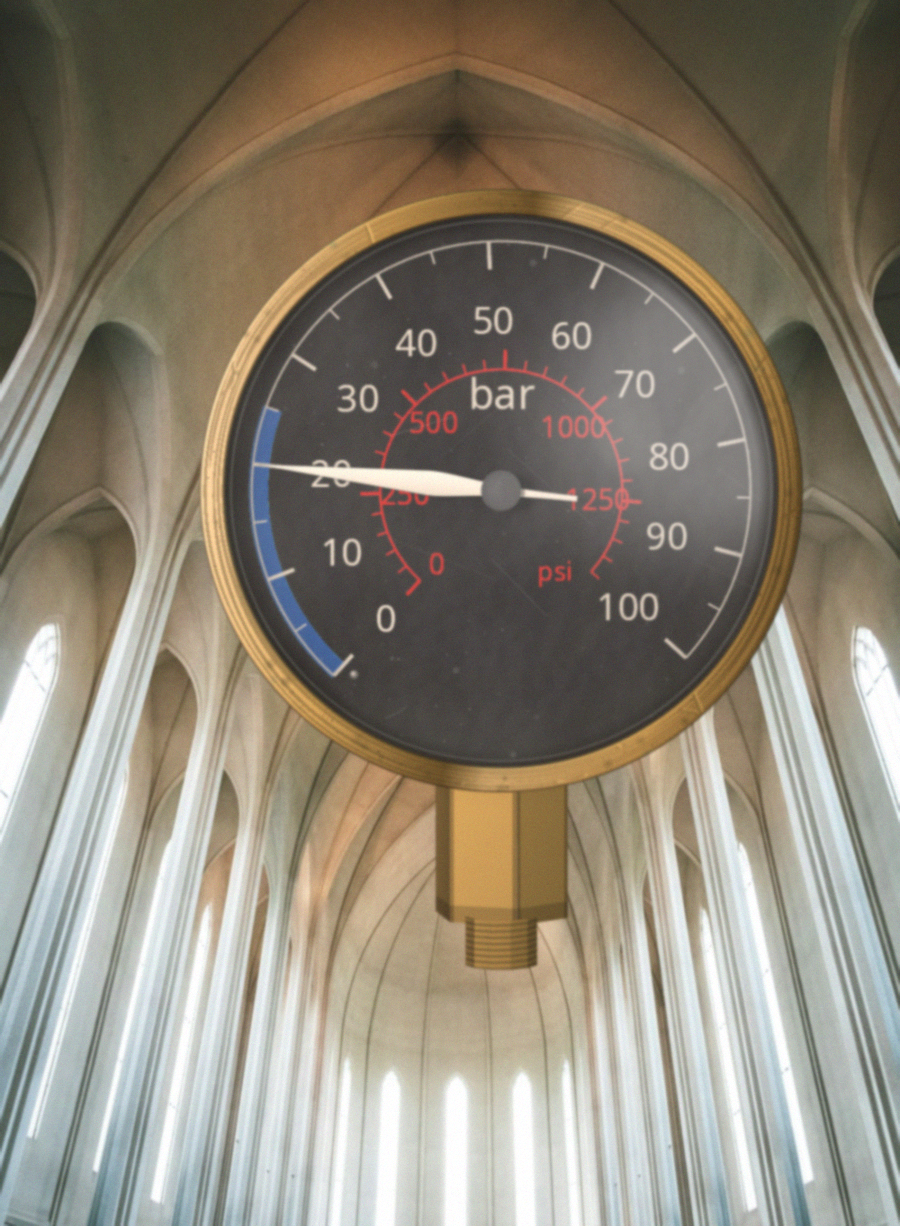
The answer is 20 bar
